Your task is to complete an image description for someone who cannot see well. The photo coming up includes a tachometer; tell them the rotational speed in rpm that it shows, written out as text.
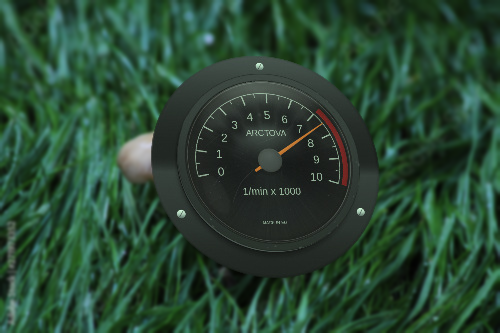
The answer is 7500 rpm
